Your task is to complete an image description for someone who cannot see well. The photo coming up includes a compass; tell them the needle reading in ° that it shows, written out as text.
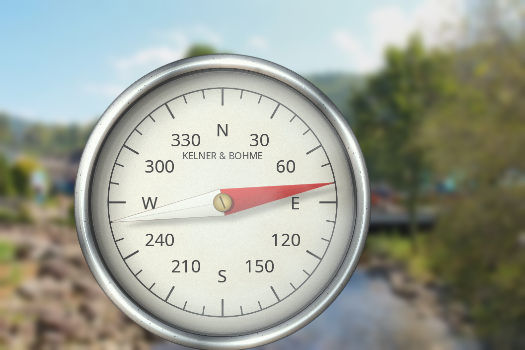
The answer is 80 °
